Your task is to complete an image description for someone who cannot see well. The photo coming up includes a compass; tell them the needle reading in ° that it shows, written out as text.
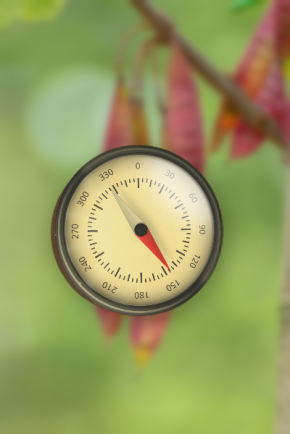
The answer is 145 °
